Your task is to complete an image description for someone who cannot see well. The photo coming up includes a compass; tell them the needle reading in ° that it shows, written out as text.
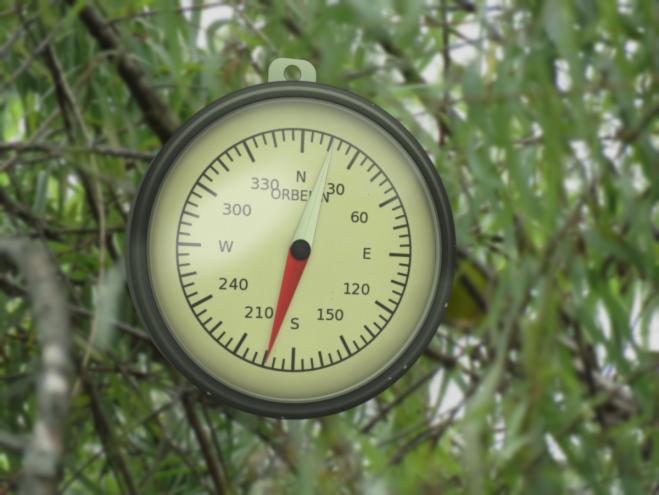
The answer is 195 °
